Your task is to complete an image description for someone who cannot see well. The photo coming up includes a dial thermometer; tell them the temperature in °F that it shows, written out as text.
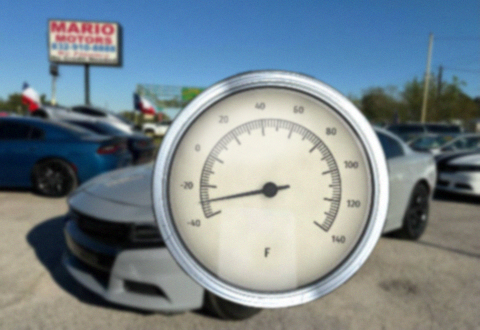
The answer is -30 °F
